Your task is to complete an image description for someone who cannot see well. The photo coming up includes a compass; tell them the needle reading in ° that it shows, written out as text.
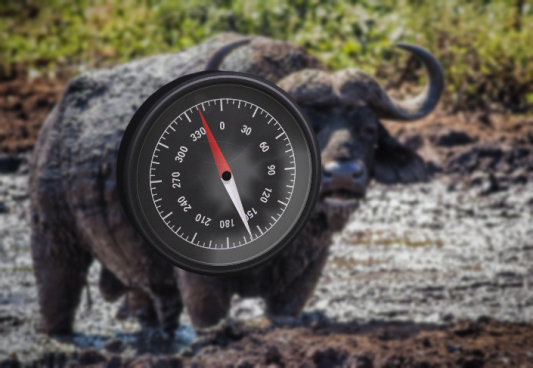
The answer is 340 °
